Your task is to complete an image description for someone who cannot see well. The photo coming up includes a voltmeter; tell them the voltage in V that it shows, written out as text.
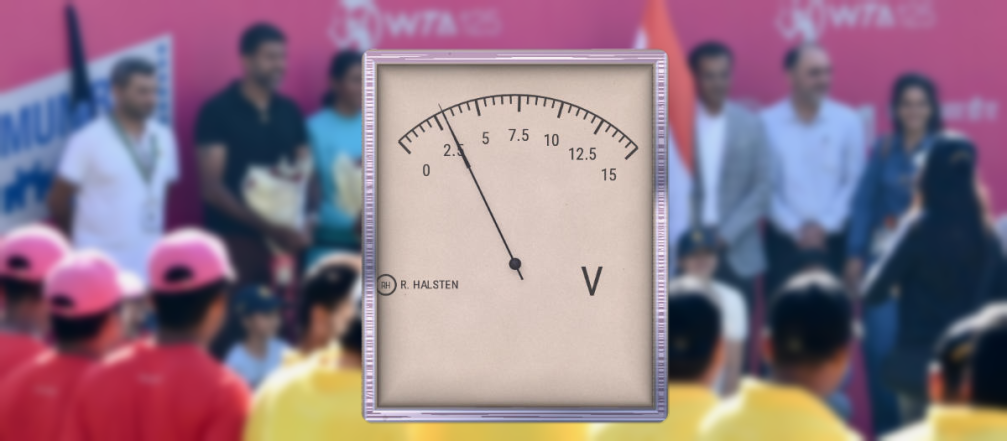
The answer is 3 V
